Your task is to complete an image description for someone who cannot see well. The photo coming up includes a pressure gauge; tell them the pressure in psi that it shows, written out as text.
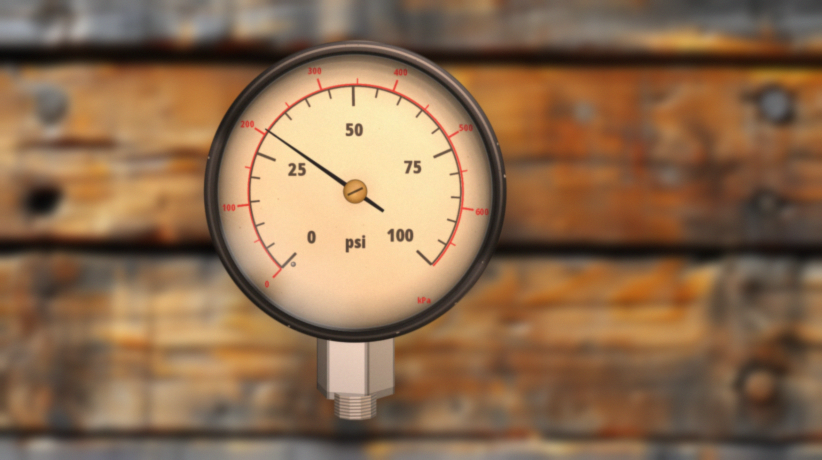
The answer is 30 psi
